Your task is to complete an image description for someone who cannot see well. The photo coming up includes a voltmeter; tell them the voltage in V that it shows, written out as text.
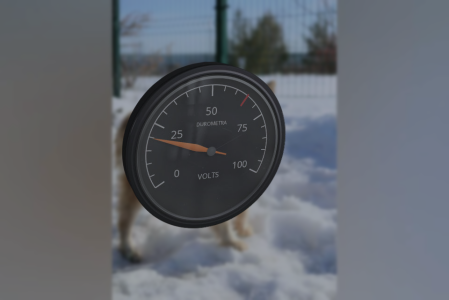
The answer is 20 V
